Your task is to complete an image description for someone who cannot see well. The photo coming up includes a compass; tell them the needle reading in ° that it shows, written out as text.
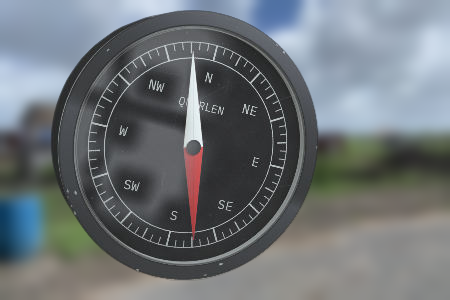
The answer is 165 °
